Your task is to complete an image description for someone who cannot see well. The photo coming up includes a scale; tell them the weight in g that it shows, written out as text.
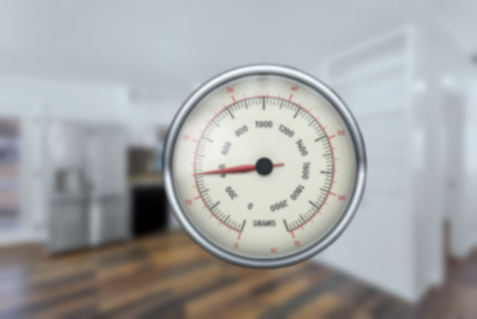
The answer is 400 g
